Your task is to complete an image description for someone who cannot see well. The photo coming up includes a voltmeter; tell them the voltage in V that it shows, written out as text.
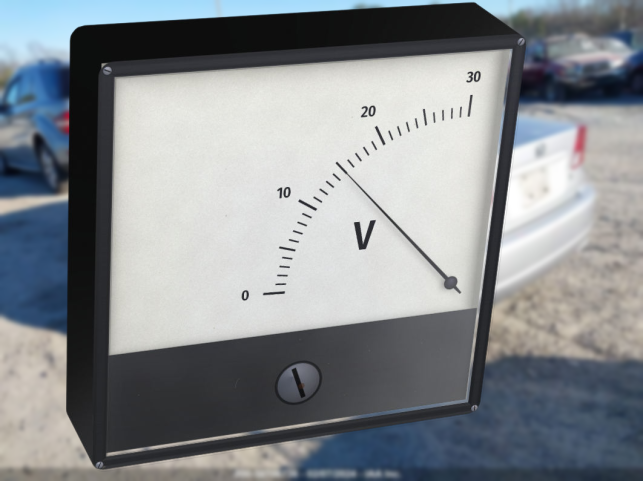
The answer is 15 V
